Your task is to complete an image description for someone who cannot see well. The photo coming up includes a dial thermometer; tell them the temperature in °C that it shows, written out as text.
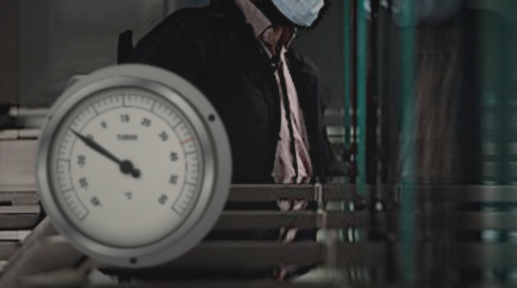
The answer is -10 °C
